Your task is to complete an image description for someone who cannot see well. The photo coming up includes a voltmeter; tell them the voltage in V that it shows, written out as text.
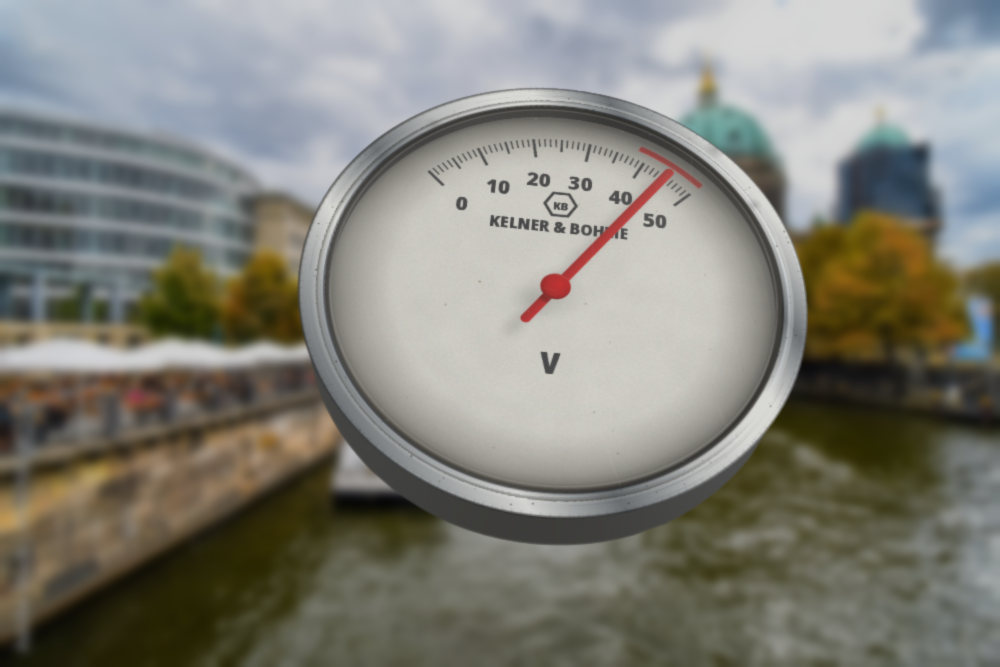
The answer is 45 V
